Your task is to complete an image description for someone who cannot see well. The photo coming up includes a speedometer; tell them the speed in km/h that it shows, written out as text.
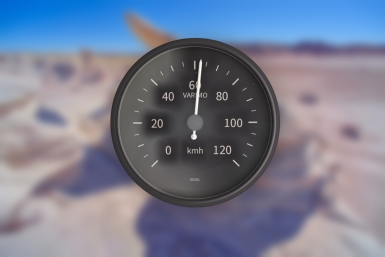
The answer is 62.5 km/h
